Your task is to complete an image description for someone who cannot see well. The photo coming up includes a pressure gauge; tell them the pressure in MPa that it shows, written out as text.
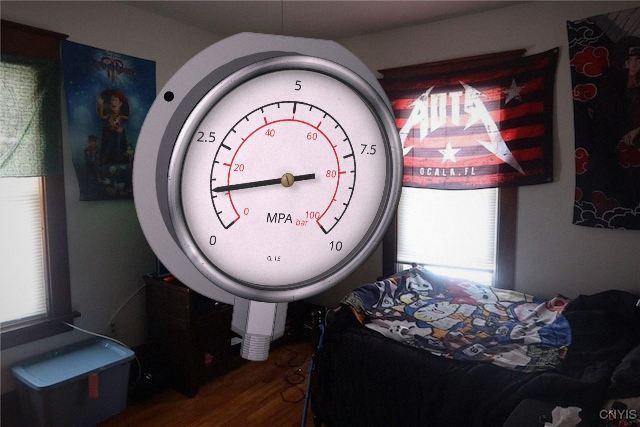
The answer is 1.25 MPa
